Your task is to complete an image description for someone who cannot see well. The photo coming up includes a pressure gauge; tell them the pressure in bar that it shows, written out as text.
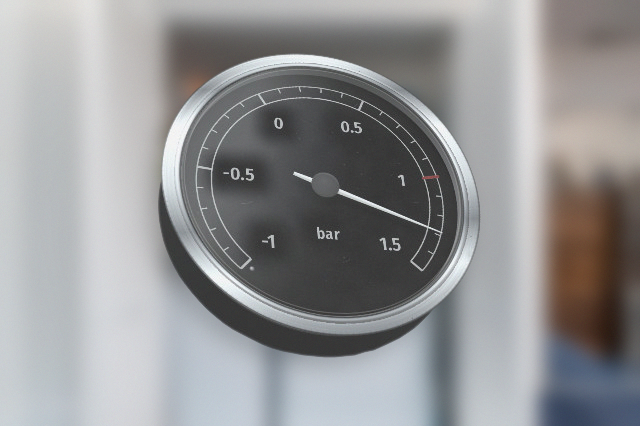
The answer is 1.3 bar
